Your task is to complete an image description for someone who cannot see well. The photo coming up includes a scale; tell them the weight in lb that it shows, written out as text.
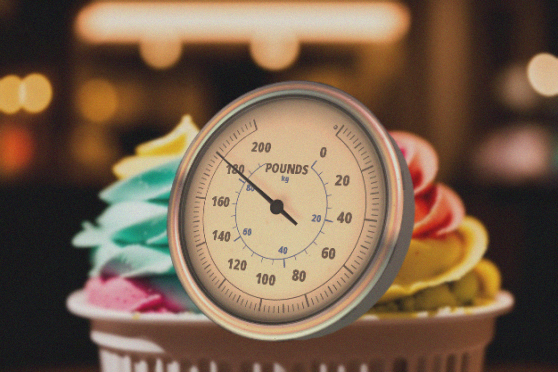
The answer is 180 lb
